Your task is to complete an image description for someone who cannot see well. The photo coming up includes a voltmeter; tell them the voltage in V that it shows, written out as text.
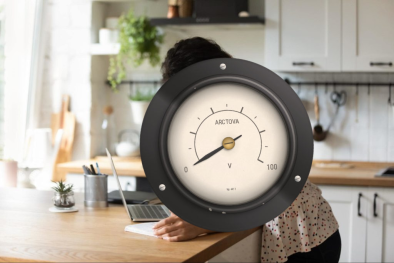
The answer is 0 V
